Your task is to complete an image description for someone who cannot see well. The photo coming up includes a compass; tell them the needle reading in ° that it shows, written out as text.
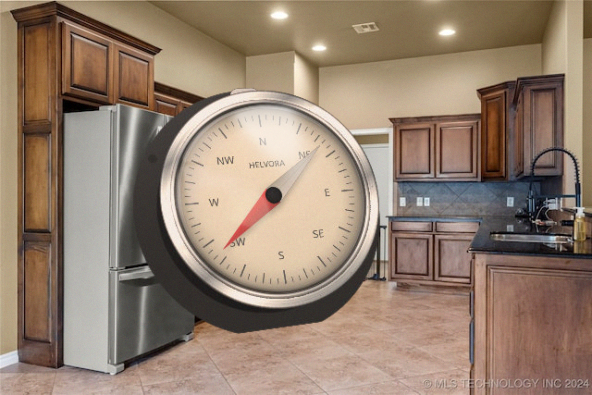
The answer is 230 °
